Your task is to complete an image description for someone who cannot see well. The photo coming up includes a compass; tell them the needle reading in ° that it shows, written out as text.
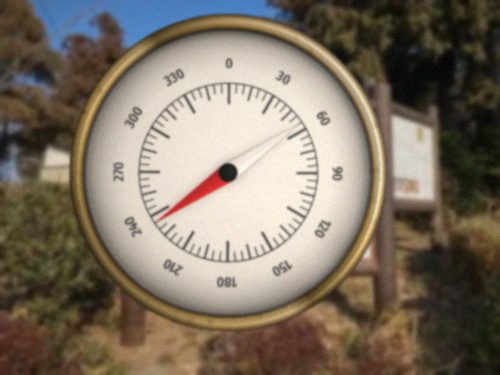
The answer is 235 °
